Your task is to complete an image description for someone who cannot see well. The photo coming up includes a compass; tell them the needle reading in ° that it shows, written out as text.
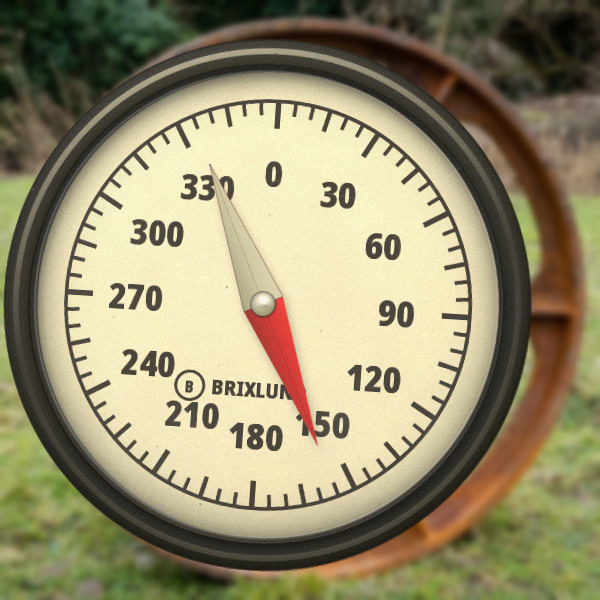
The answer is 155 °
